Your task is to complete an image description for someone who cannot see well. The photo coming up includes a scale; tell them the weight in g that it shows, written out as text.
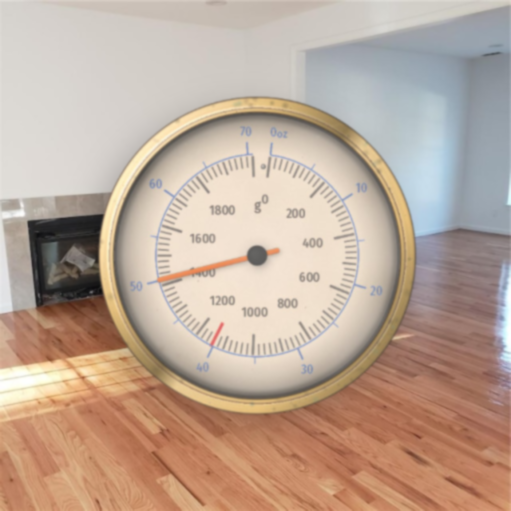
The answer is 1420 g
